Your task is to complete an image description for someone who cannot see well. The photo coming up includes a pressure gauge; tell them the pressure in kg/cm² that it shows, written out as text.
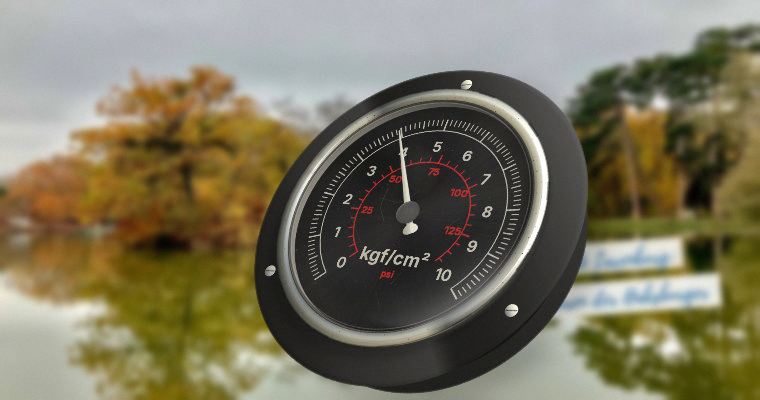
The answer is 4 kg/cm²
